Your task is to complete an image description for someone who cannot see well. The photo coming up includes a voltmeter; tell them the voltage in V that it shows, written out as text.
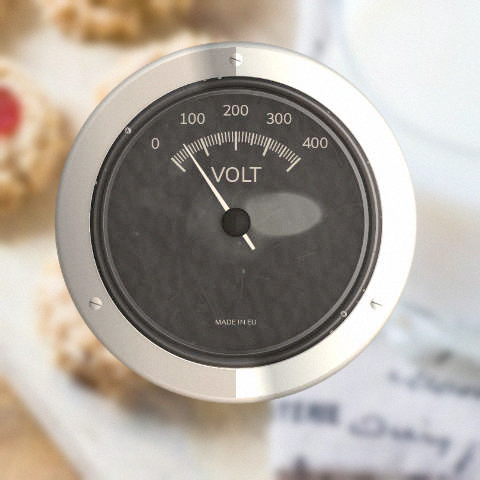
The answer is 50 V
